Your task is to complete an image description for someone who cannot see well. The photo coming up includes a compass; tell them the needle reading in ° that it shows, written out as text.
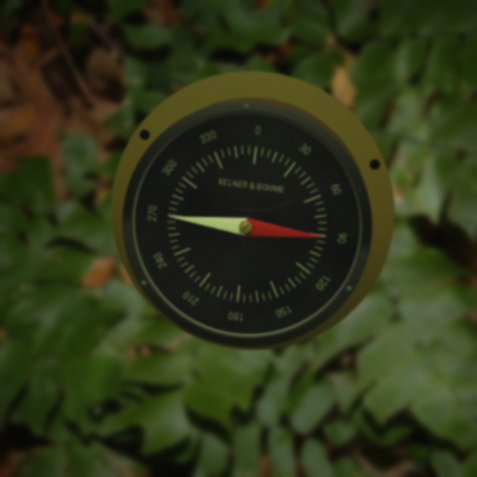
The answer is 90 °
